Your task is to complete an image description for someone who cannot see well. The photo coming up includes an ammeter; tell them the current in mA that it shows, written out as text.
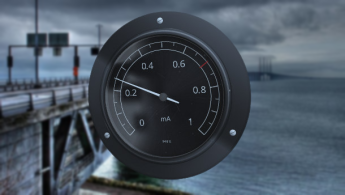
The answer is 0.25 mA
